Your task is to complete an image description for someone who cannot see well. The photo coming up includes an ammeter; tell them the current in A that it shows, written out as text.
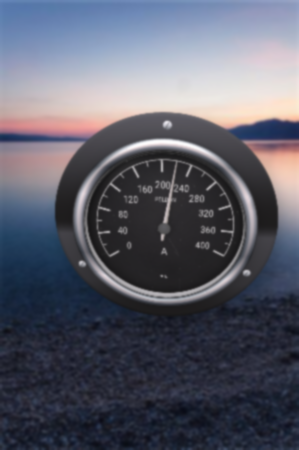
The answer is 220 A
